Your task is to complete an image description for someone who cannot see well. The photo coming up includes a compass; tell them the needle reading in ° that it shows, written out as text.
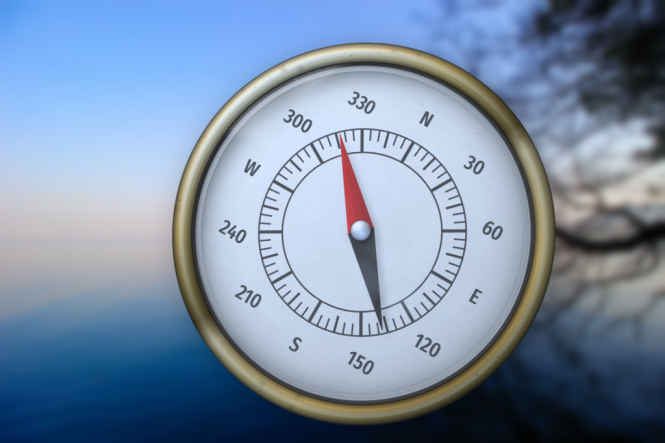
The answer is 317.5 °
